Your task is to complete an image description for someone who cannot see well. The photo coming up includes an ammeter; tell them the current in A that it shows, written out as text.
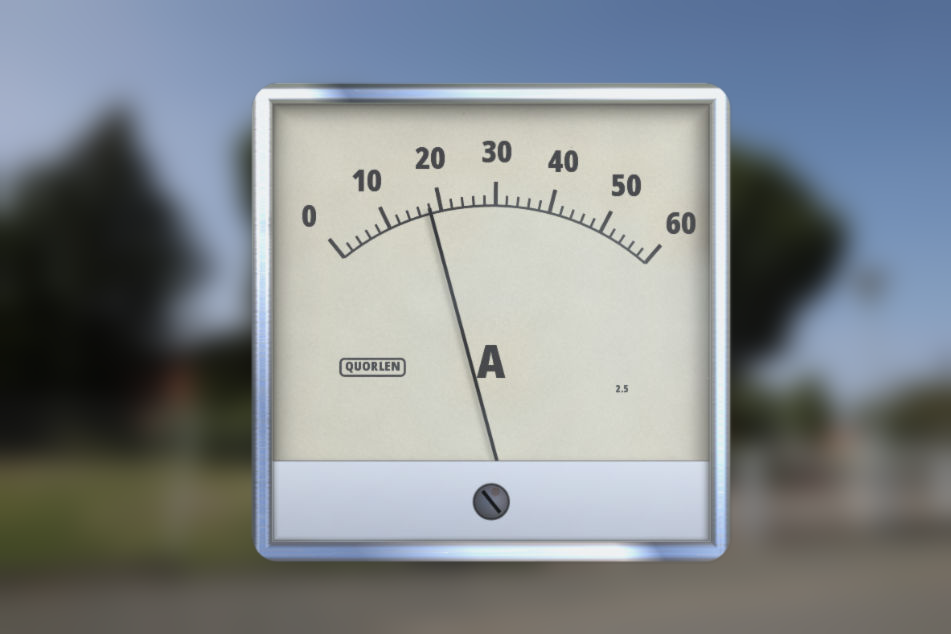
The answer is 18 A
